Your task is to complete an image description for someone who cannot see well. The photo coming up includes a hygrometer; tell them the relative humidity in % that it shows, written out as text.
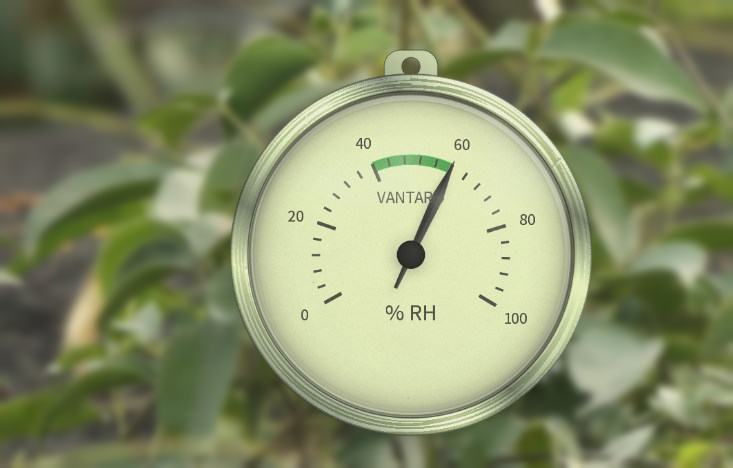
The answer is 60 %
